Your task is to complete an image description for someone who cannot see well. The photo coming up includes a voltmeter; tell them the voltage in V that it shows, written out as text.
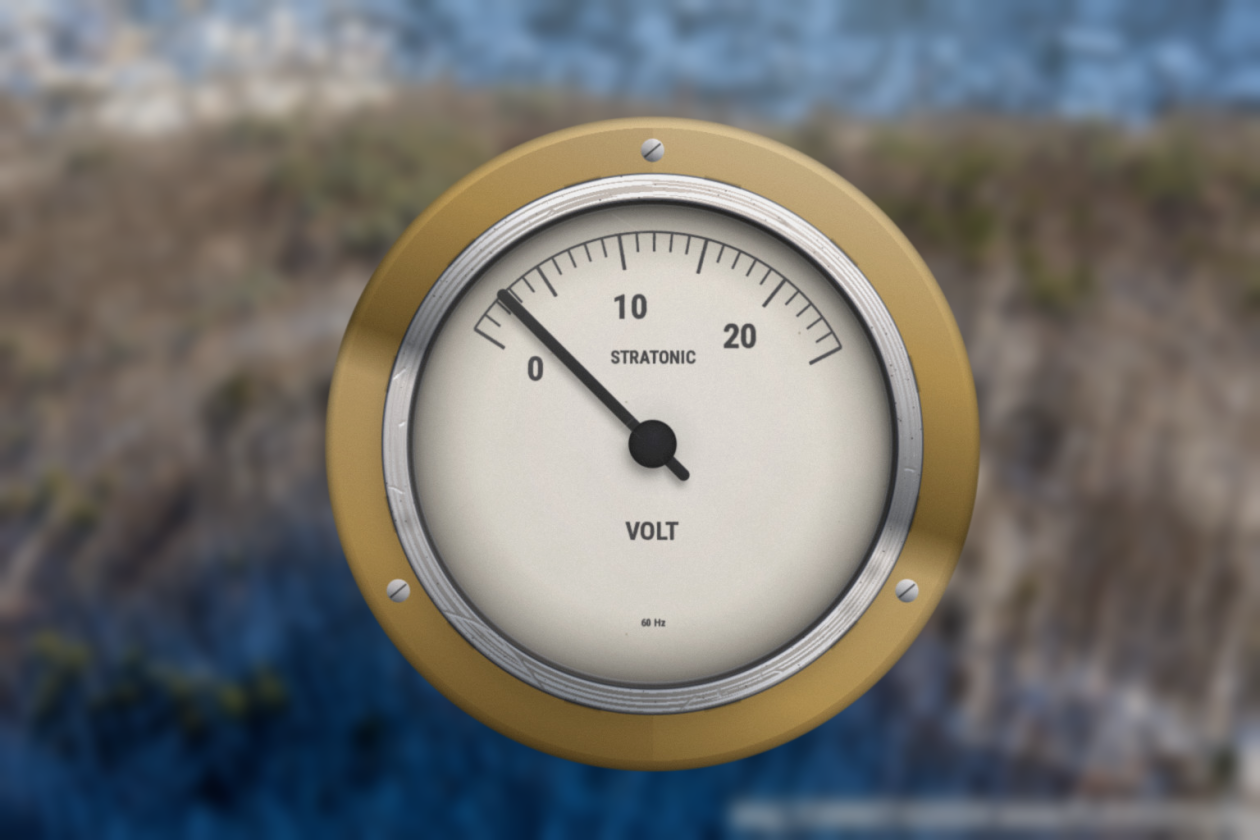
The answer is 2.5 V
